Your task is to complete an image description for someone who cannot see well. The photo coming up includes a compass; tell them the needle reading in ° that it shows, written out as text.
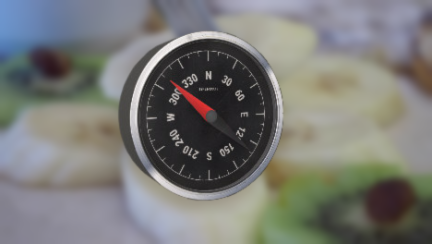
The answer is 310 °
